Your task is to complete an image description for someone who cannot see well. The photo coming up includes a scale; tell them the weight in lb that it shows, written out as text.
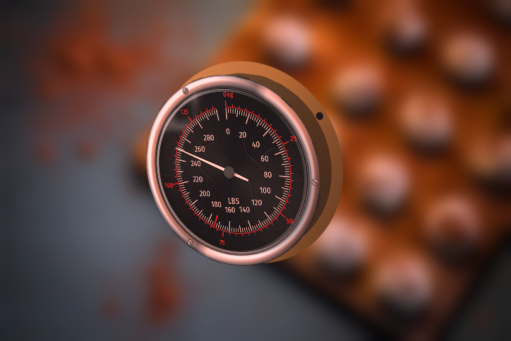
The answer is 250 lb
